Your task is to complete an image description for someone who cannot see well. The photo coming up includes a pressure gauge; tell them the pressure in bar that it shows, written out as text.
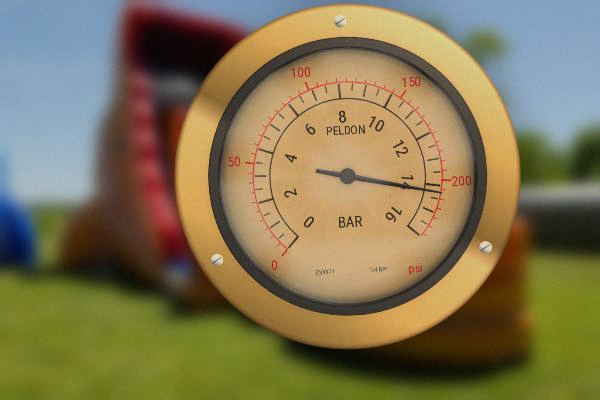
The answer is 14.25 bar
